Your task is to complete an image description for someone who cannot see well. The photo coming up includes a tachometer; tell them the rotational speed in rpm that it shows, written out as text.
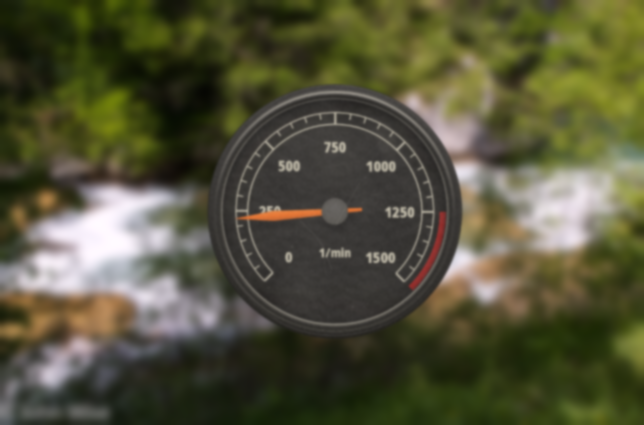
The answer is 225 rpm
